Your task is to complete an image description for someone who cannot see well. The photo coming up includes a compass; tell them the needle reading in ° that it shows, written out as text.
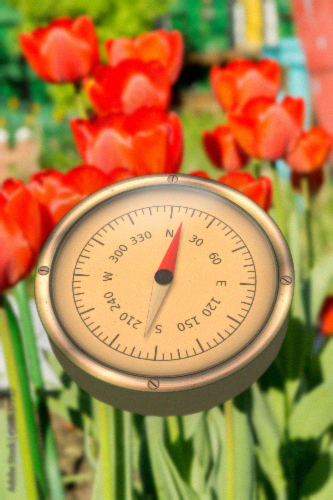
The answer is 10 °
